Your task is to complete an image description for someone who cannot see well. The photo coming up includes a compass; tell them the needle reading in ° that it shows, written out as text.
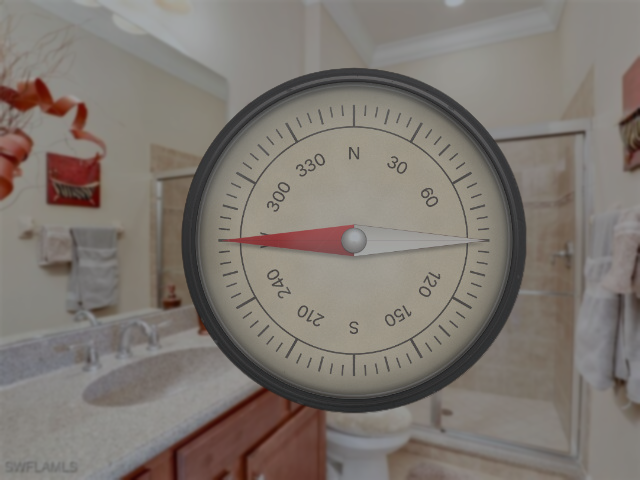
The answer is 270 °
